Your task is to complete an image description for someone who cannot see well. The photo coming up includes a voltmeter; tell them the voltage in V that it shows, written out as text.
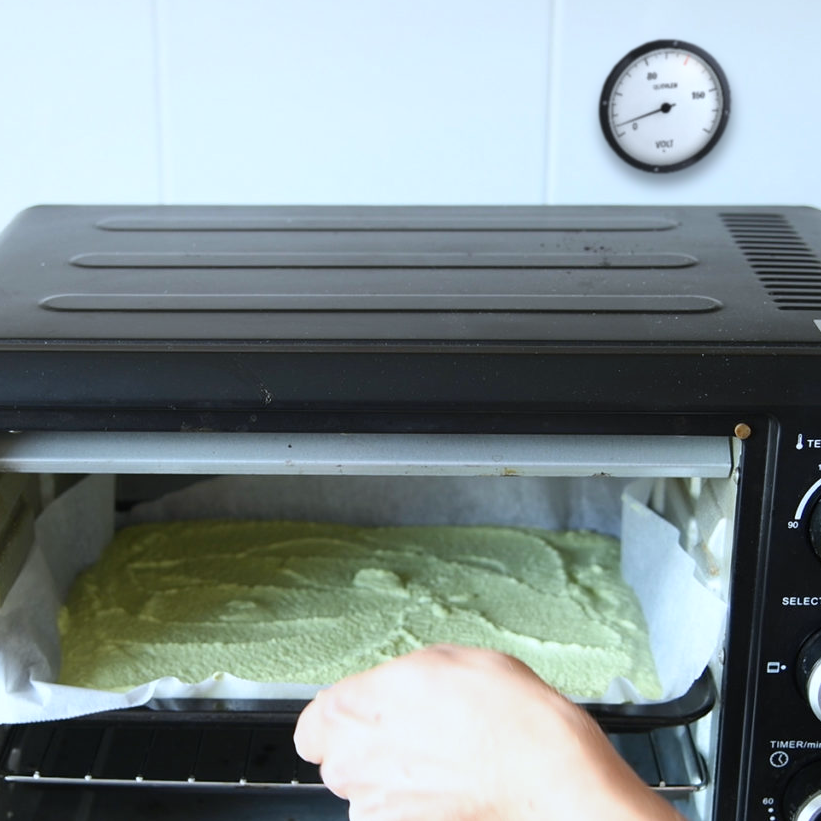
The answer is 10 V
